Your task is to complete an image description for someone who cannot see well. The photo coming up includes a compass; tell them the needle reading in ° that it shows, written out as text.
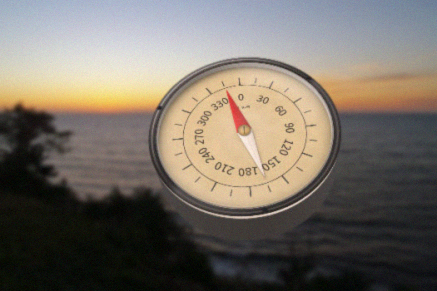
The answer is 345 °
